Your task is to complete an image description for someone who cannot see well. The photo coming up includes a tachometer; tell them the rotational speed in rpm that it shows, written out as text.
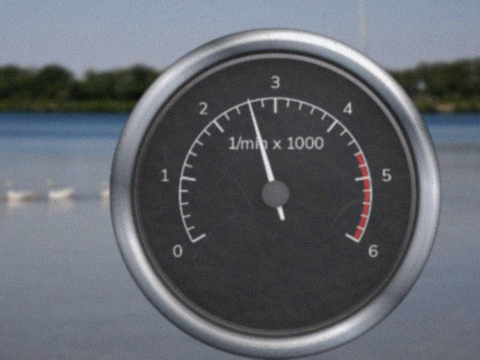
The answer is 2600 rpm
